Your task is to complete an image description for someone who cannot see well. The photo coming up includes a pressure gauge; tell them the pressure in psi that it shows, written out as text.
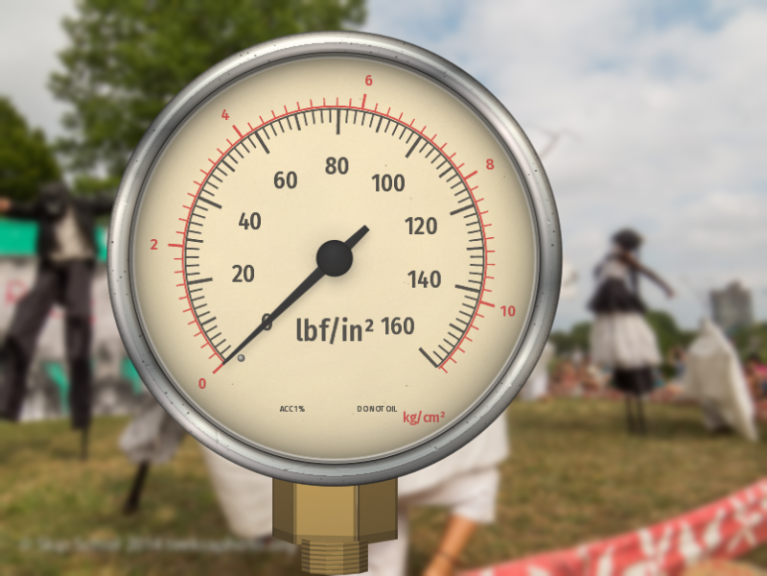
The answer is 0 psi
